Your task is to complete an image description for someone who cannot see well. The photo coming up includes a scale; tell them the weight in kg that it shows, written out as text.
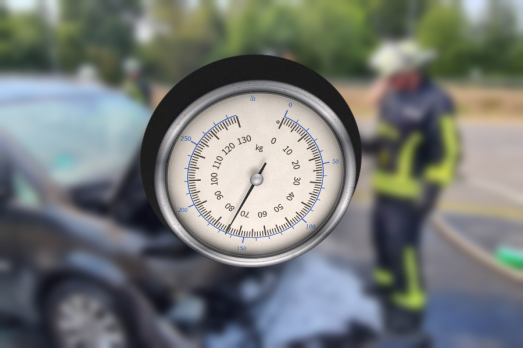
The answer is 75 kg
